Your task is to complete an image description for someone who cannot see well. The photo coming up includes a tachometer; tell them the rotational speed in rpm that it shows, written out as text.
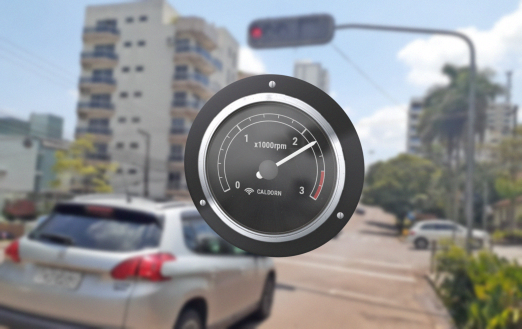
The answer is 2200 rpm
